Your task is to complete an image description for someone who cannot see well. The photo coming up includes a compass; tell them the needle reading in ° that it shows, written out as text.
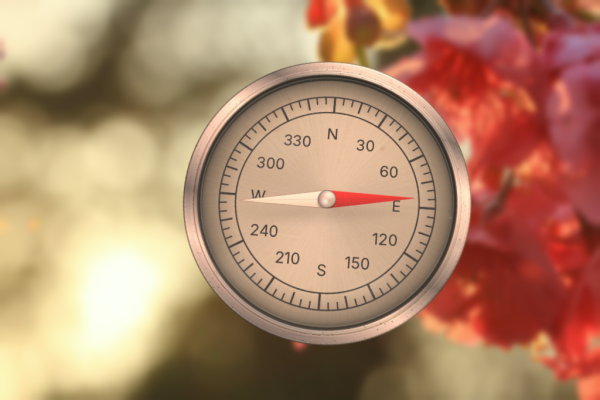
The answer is 85 °
